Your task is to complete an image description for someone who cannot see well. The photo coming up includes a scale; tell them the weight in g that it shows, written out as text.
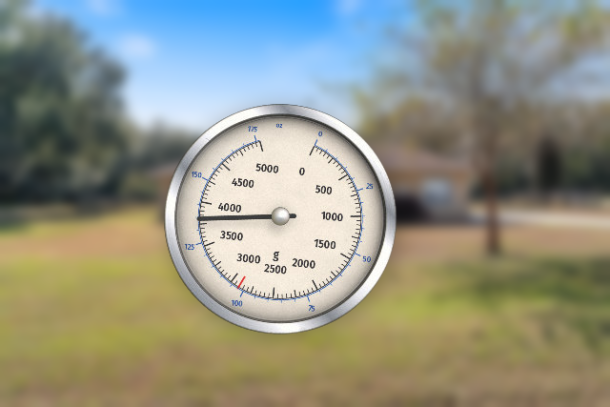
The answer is 3800 g
